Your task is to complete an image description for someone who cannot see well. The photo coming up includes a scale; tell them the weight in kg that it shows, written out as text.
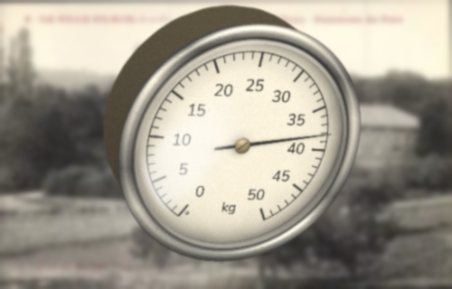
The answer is 38 kg
